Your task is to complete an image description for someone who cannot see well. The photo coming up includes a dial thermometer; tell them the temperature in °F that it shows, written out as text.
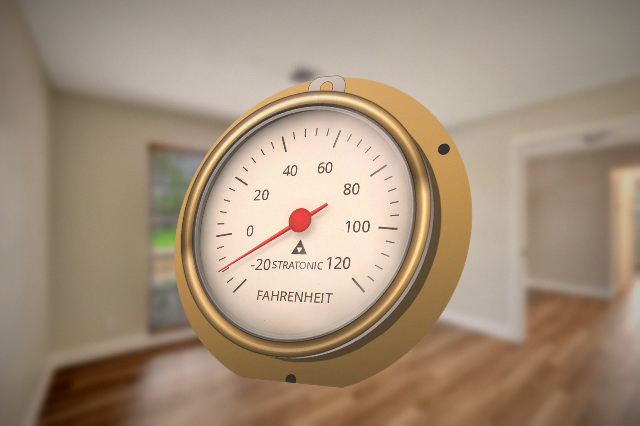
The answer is -12 °F
